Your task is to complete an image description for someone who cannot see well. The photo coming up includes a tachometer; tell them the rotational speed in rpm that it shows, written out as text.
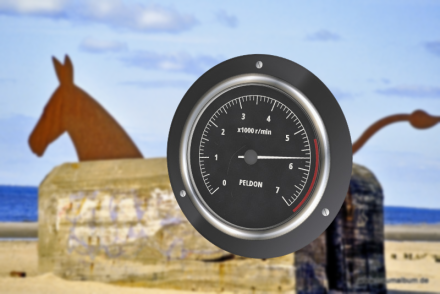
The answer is 5700 rpm
